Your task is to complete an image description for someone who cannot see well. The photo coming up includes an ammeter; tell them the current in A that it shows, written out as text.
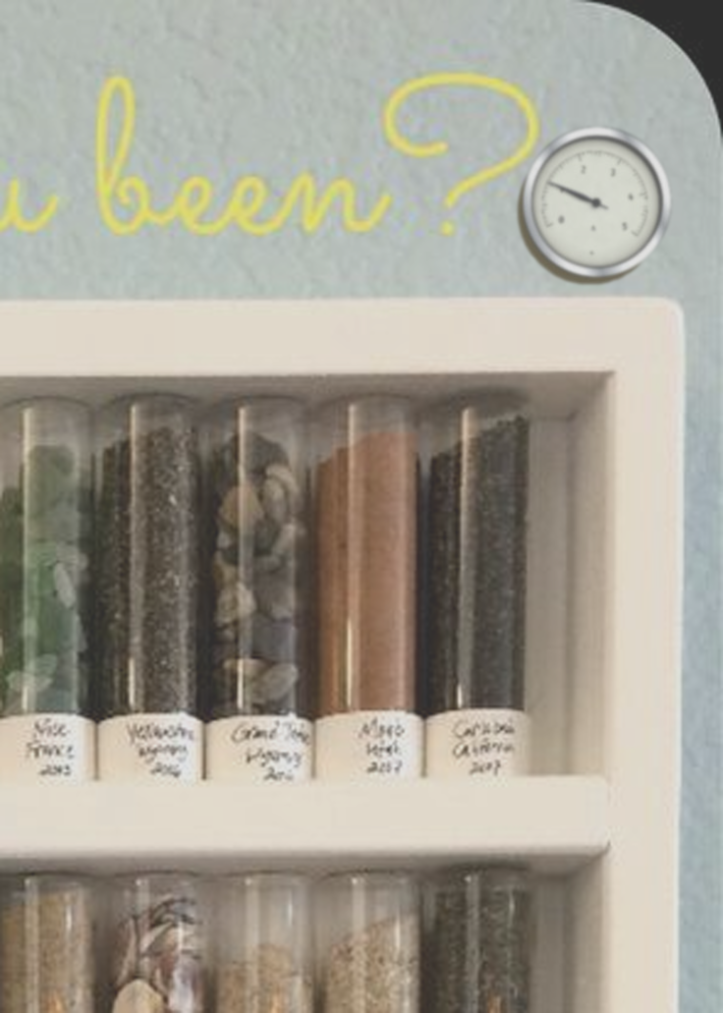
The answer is 1 A
